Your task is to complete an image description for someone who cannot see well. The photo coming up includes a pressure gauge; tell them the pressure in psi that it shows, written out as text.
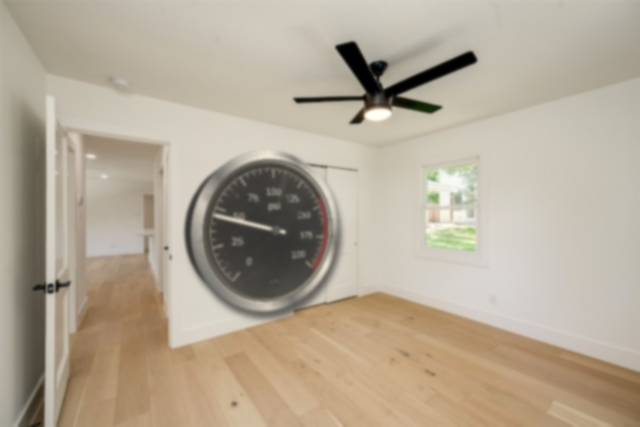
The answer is 45 psi
